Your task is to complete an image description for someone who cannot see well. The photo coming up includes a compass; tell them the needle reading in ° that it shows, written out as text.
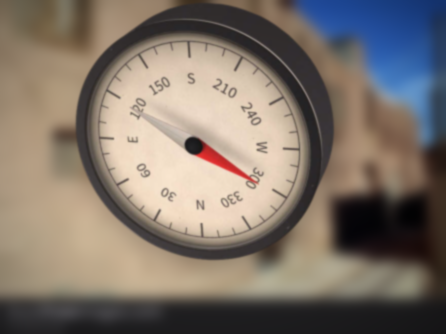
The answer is 300 °
